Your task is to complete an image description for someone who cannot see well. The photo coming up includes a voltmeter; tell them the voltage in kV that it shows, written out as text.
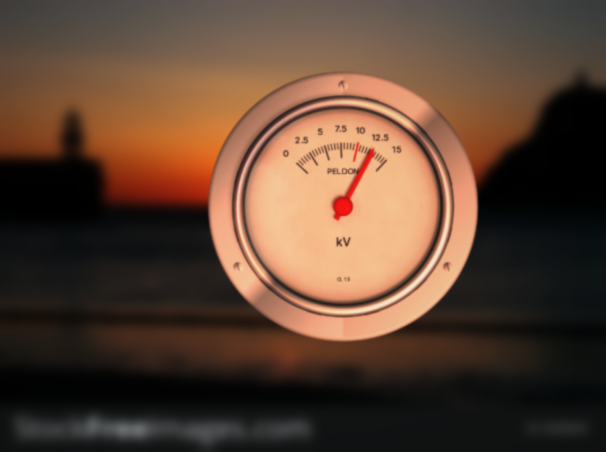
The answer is 12.5 kV
